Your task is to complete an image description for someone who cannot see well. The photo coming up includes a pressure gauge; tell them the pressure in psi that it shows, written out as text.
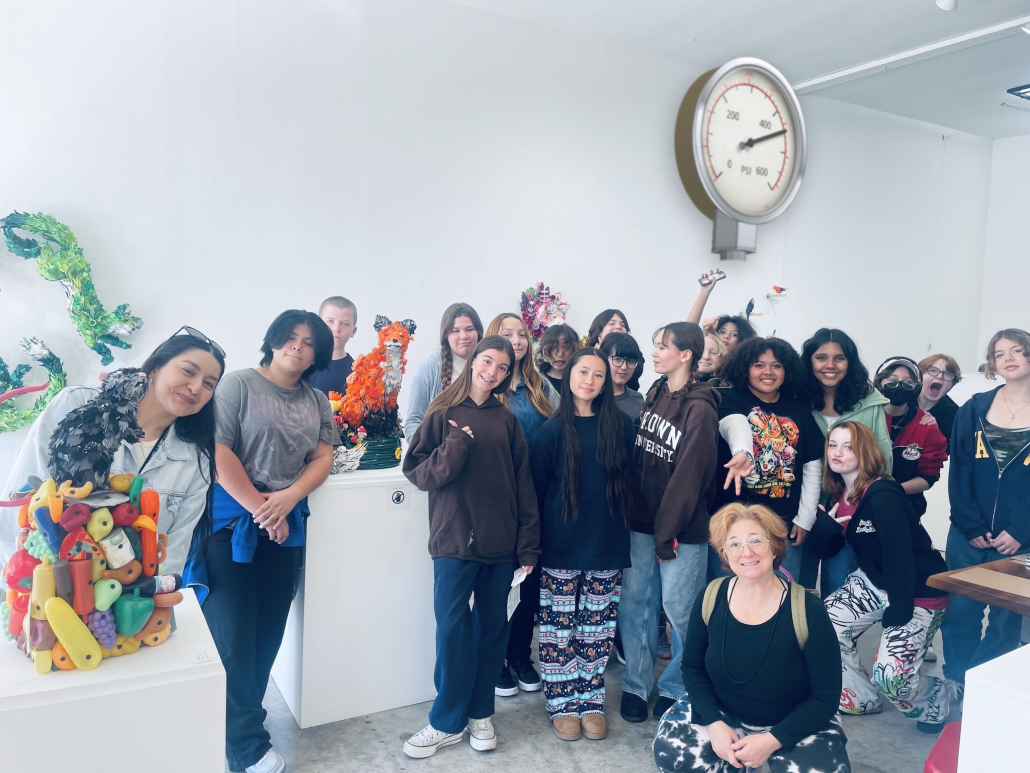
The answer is 450 psi
